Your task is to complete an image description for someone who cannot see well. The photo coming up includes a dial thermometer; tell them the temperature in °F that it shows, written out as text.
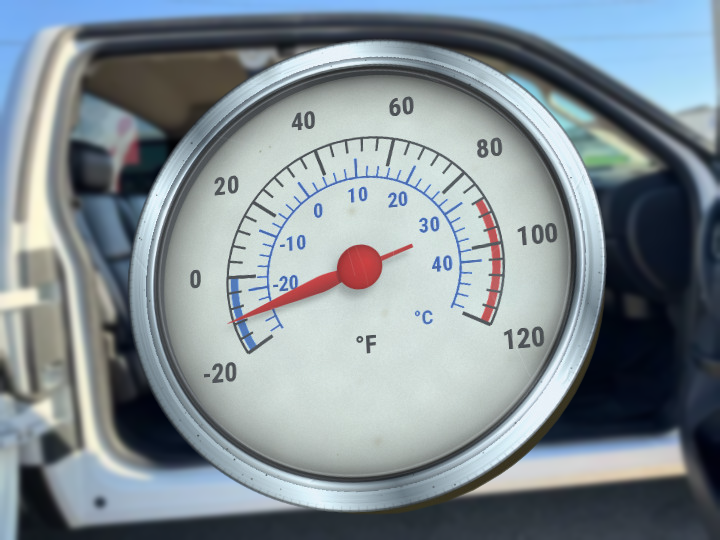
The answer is -12 °F
